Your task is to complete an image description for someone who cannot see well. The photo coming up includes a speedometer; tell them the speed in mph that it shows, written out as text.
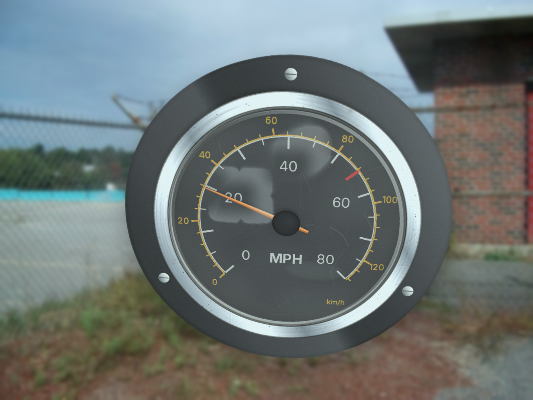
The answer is 20 mph
